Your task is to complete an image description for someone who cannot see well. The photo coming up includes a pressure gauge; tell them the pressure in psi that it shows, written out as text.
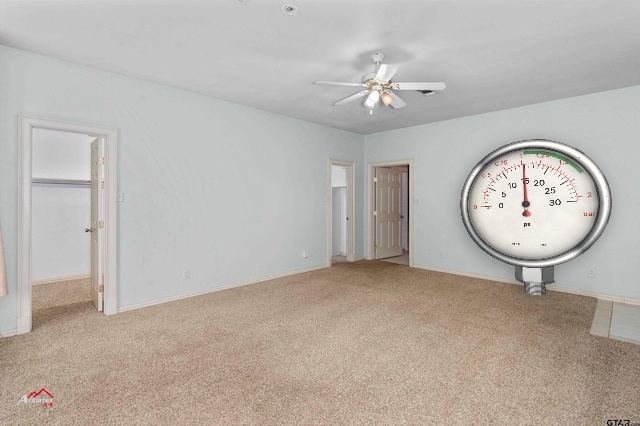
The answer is 15 psi
